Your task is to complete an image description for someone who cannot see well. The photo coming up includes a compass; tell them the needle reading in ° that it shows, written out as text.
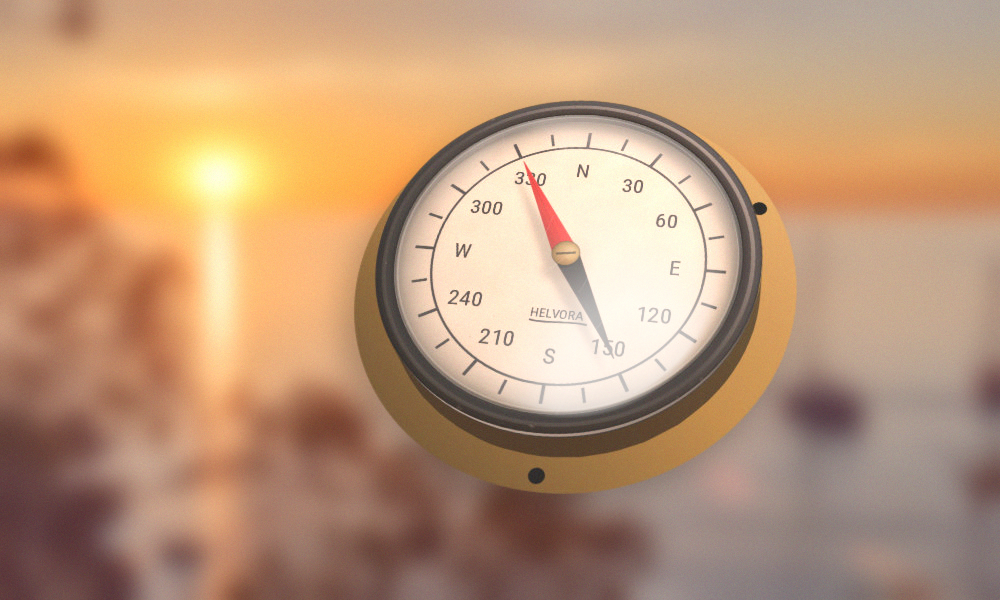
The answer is 330 °
